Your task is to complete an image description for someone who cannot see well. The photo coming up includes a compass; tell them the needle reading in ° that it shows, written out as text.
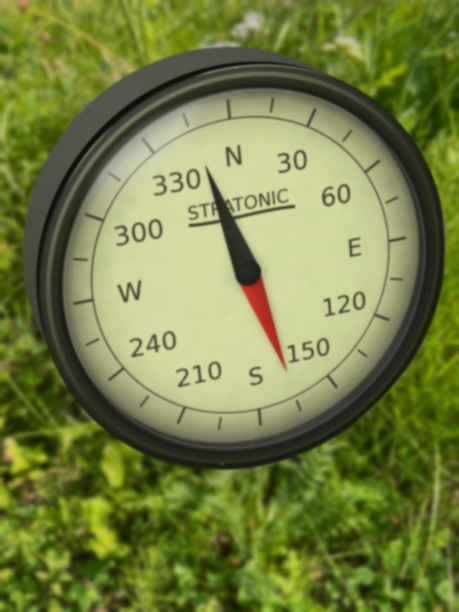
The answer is 165 °
